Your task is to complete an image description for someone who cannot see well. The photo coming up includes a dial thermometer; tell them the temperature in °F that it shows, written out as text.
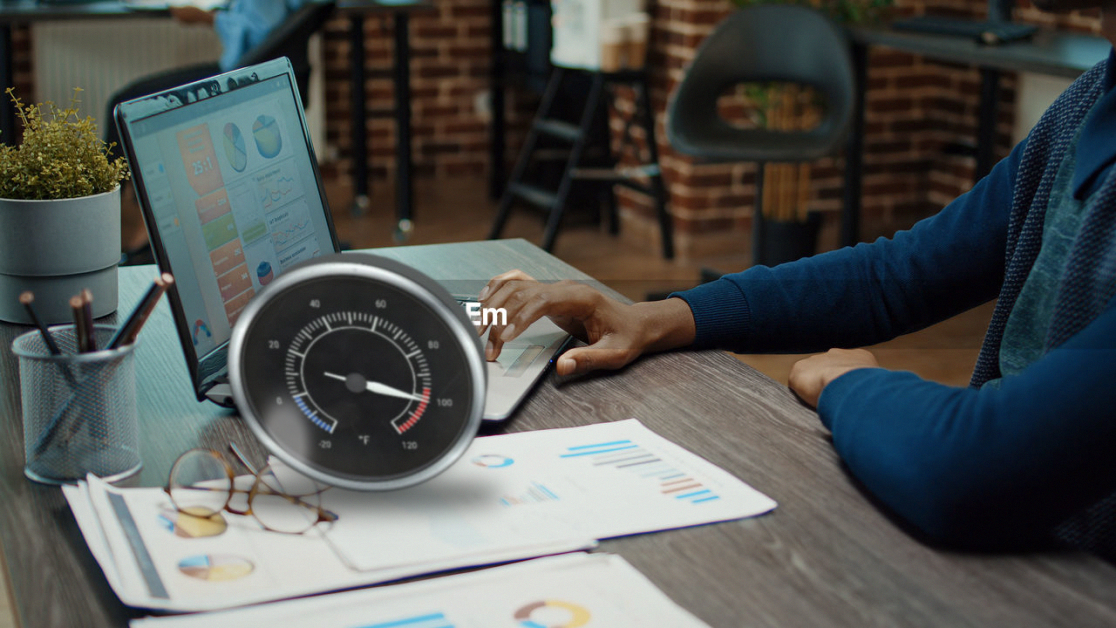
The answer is 100 °F
